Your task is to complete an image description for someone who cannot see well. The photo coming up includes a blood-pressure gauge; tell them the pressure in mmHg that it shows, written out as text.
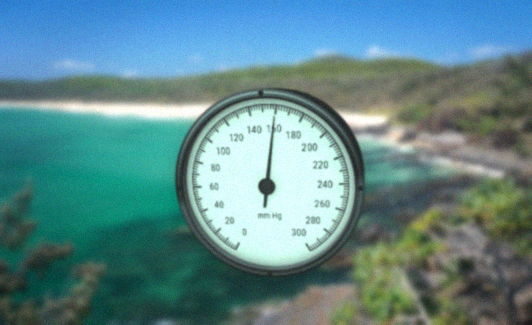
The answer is 160 mmHg
